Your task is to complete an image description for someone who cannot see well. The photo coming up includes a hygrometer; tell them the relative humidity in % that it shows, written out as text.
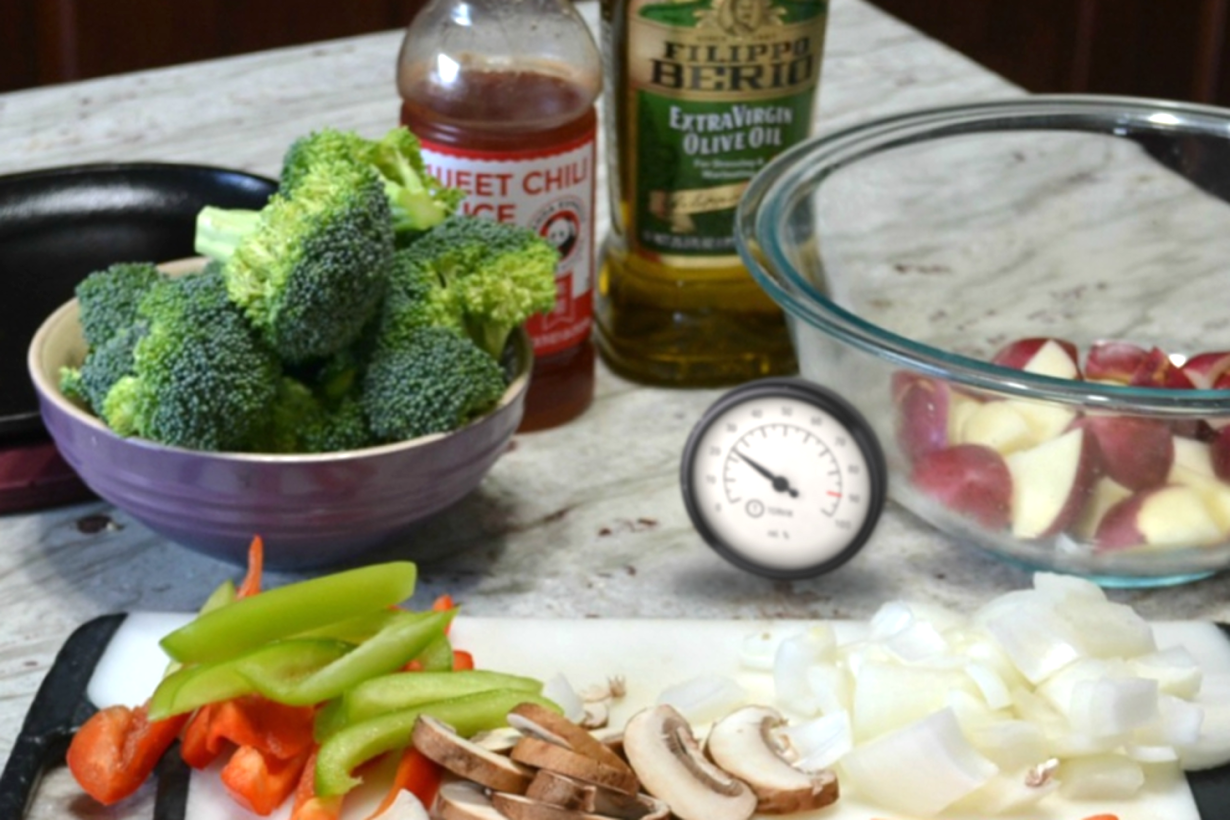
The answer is 25 %
